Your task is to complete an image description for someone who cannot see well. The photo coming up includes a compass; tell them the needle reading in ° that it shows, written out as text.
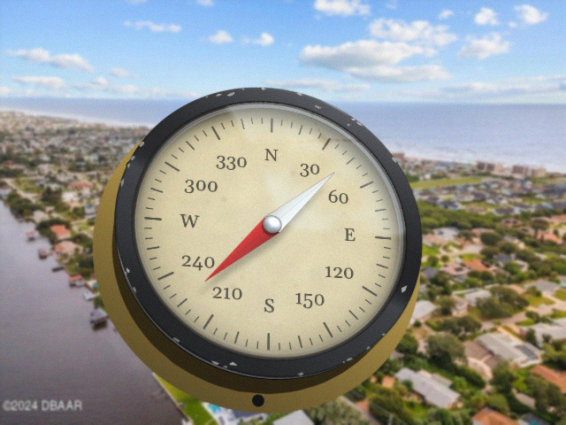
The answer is 225 °
